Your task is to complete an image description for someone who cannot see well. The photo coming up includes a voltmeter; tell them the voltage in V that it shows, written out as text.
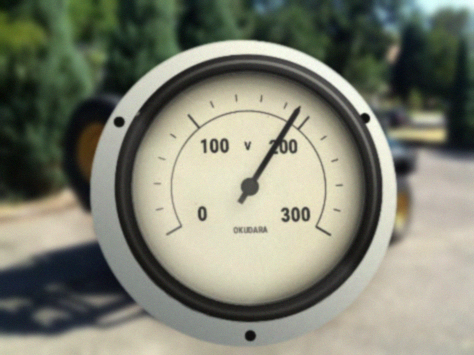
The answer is 190 V
